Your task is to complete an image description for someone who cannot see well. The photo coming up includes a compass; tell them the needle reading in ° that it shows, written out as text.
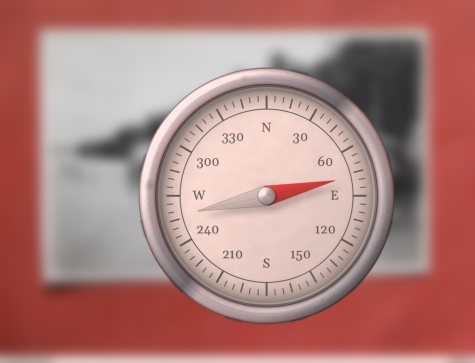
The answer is 77.5 °
